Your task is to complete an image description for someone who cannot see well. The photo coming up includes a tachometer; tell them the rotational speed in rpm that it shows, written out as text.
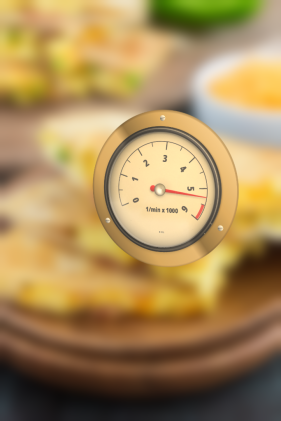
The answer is 5250 rpm
